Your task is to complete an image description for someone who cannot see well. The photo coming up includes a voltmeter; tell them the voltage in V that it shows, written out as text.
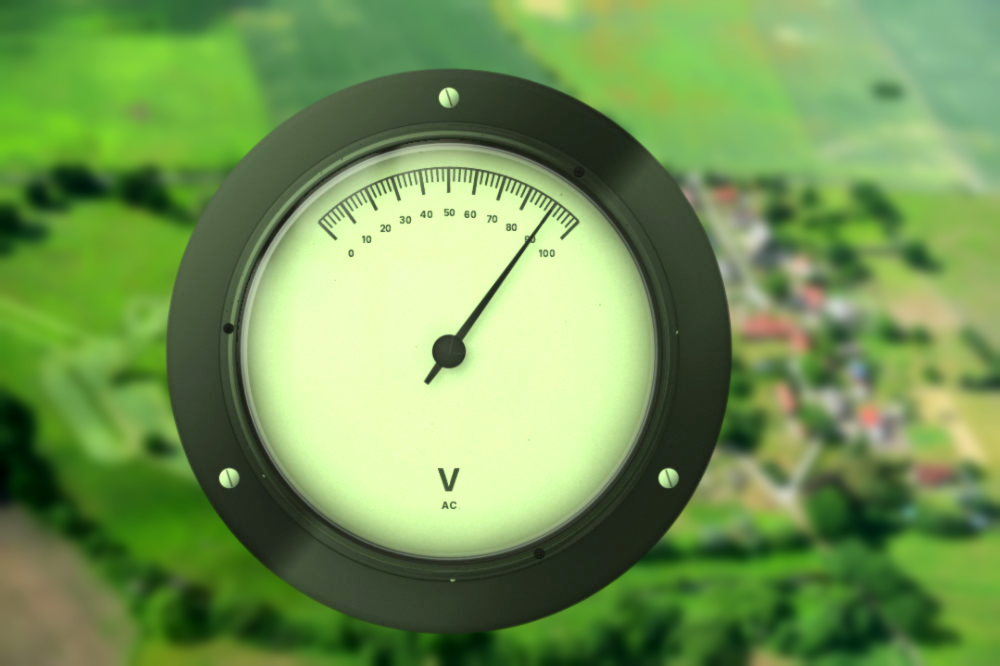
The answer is 90 V
